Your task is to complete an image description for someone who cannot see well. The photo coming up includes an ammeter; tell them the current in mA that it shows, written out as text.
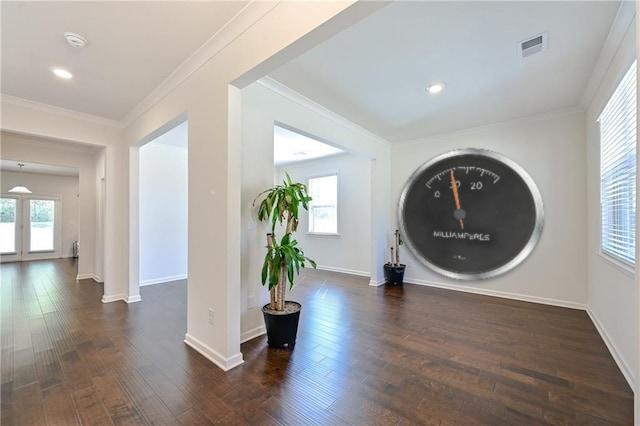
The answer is 10 mA
